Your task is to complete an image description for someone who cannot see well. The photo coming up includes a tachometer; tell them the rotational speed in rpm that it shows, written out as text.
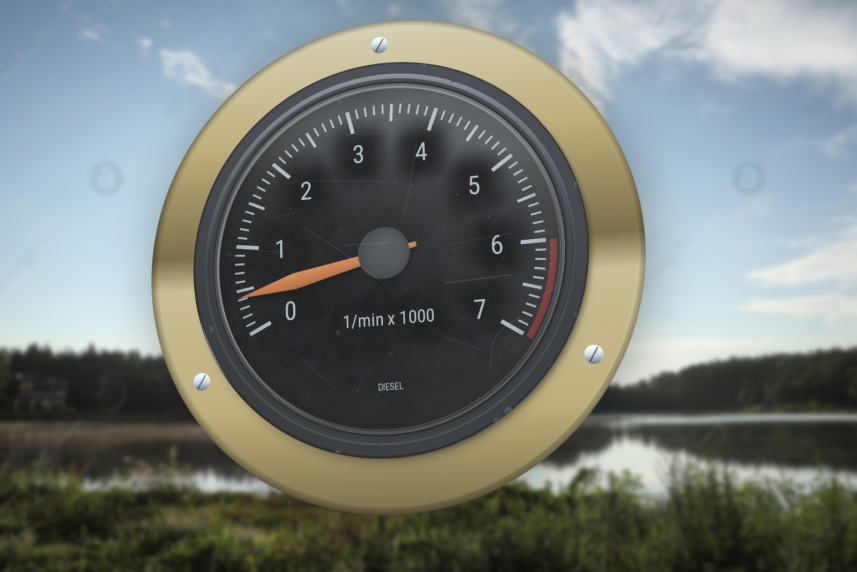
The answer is 400 rpm
